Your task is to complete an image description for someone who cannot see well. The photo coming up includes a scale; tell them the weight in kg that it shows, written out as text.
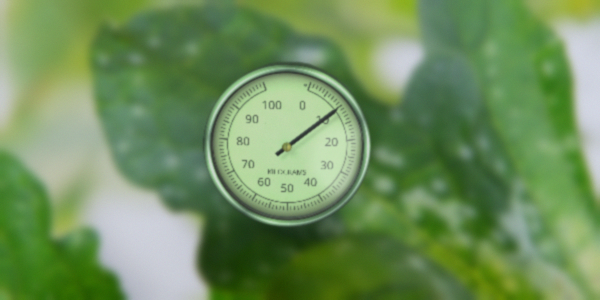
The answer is 10 kg
